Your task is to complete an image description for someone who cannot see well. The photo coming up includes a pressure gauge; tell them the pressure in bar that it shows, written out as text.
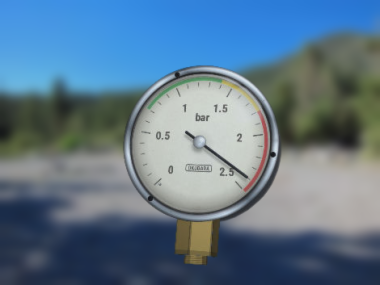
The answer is 2.4 bar
